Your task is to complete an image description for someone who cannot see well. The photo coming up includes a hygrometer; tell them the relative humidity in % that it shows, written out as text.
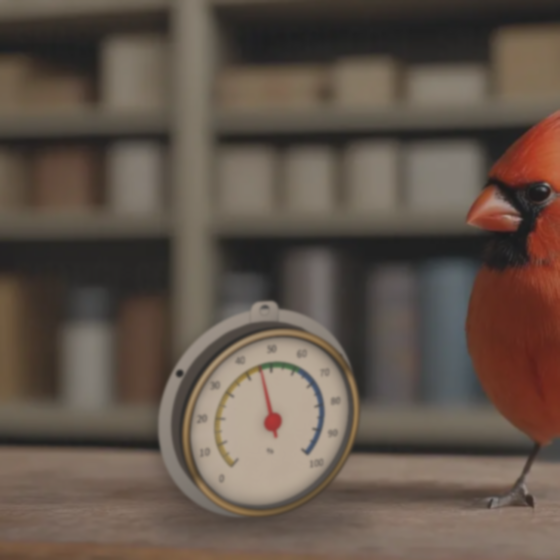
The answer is 45 %
